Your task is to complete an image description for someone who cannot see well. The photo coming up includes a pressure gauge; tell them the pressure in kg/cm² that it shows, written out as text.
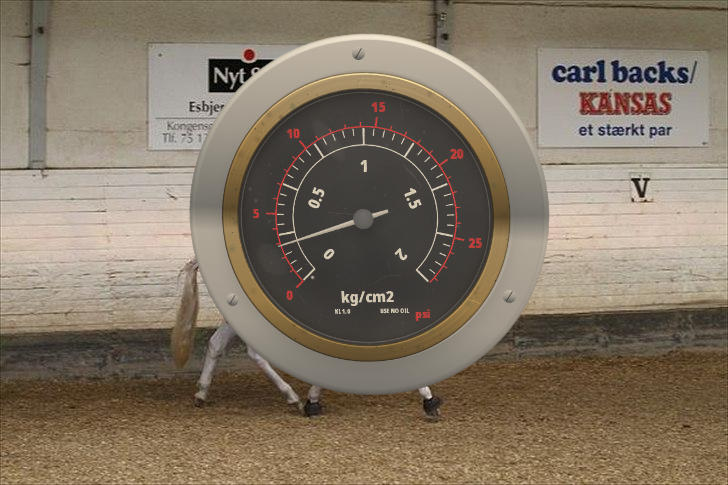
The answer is 0.2 kg/cm²
